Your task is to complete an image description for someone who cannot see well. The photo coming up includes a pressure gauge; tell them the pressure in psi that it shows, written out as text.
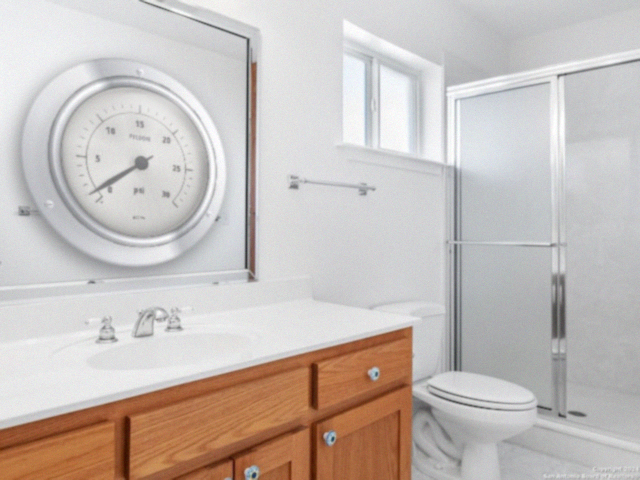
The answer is 1 psi
